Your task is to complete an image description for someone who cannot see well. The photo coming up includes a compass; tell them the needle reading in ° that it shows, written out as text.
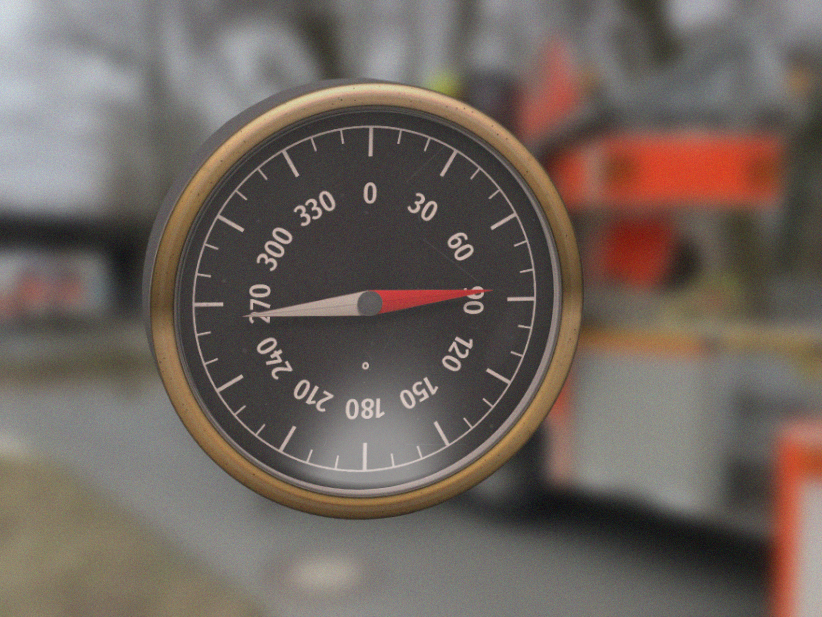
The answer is 85 °
